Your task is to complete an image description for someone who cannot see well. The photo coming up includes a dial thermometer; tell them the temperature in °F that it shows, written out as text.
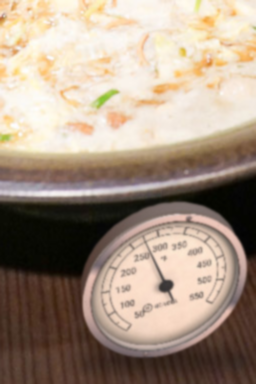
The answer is 275 °F
